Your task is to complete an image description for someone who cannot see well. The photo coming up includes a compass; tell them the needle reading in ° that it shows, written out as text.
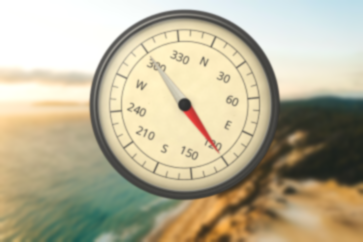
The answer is 120 °
